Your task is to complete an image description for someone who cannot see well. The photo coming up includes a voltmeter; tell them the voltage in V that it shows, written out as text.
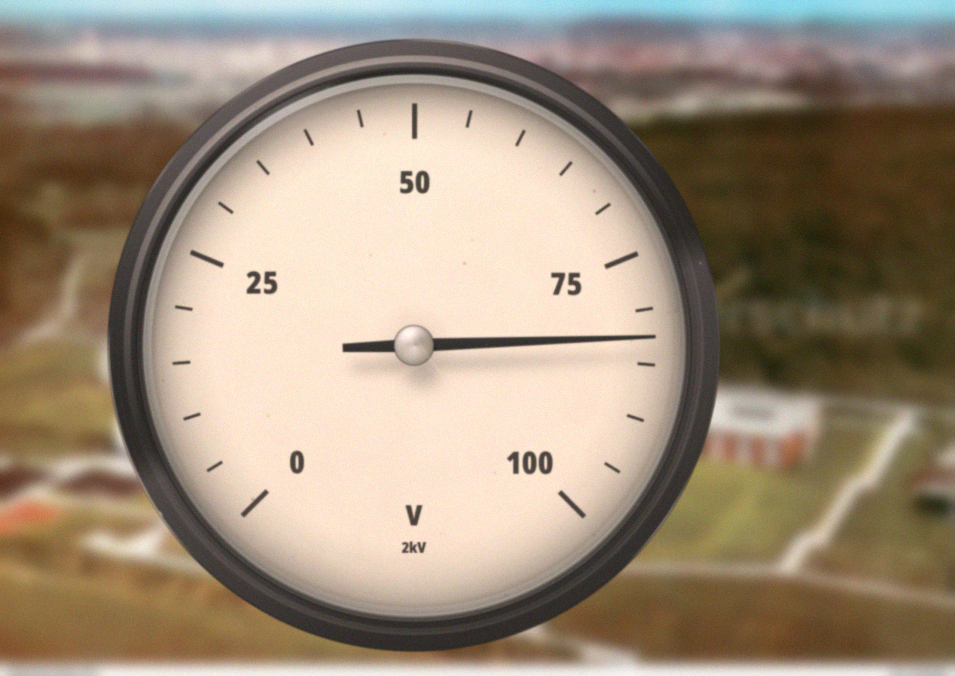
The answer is 82.5 V
